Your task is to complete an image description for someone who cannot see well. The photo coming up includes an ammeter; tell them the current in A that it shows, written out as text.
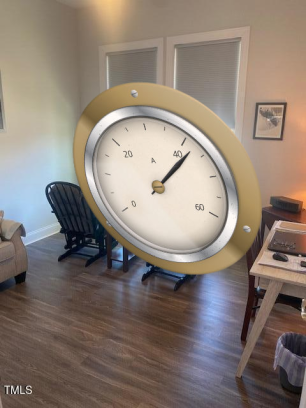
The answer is 42.5 A
